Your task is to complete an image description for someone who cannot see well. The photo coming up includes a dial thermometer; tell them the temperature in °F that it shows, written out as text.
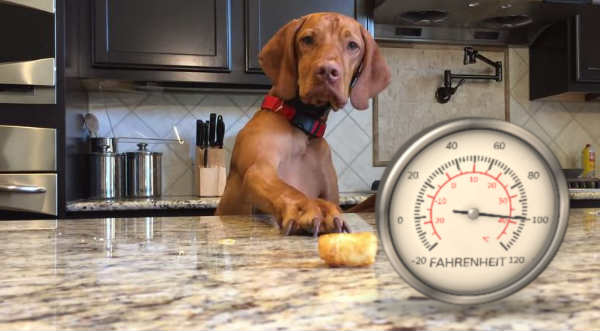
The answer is 100 °F
